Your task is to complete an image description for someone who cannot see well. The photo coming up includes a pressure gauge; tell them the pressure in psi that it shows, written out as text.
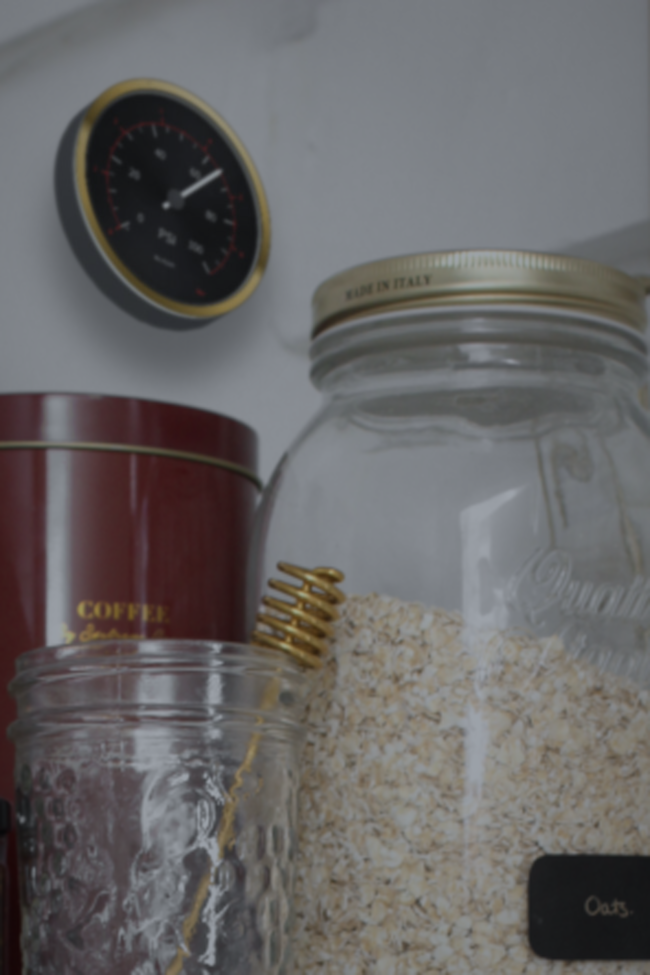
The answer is 65 psi
